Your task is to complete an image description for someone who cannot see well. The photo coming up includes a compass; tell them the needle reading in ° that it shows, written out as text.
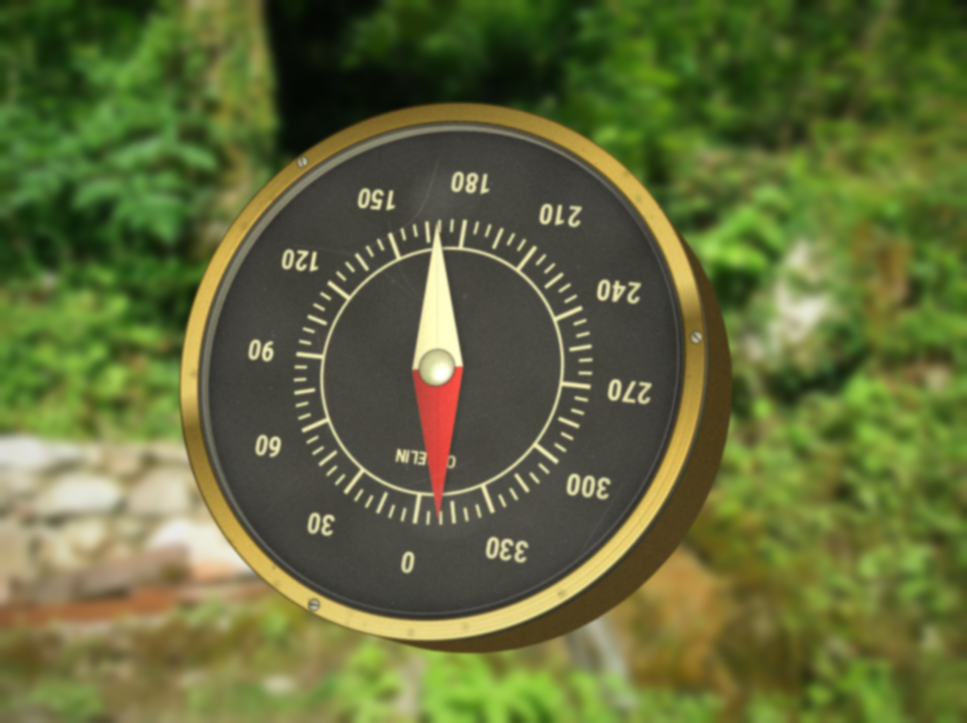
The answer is 350 °
